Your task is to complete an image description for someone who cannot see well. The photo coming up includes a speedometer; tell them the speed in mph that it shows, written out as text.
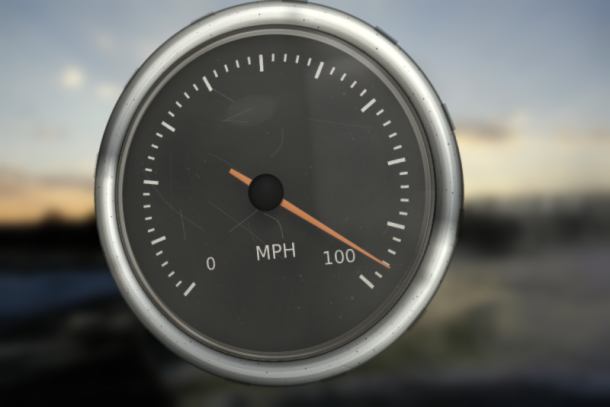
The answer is 96 mph
